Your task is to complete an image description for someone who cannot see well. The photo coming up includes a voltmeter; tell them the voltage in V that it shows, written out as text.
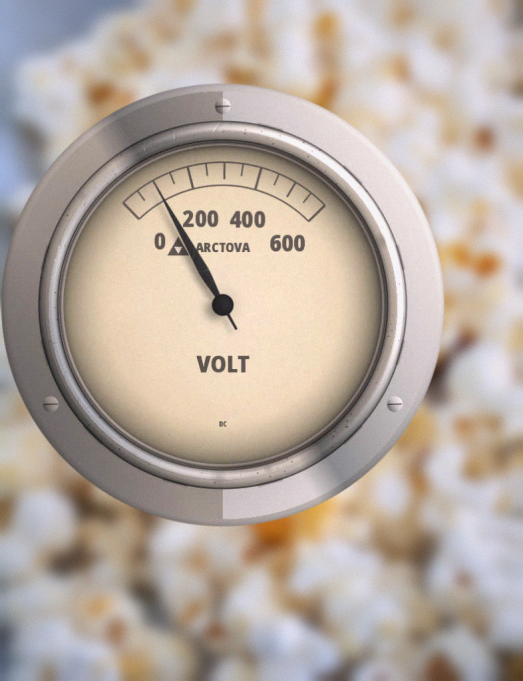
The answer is 100 V
